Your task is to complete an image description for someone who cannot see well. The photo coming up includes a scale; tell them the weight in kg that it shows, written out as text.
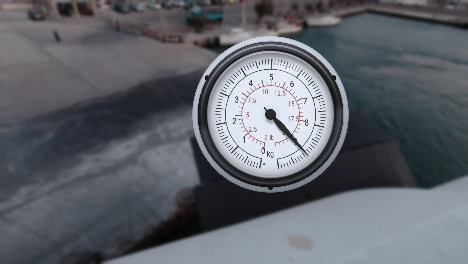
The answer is 9 kg
